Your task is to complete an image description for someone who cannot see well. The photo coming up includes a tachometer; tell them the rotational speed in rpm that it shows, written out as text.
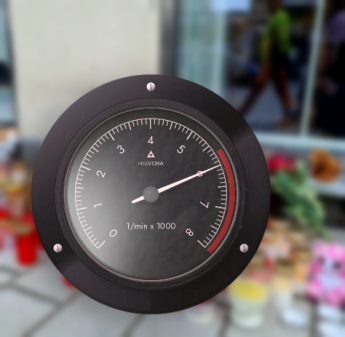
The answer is 6000 rpm
